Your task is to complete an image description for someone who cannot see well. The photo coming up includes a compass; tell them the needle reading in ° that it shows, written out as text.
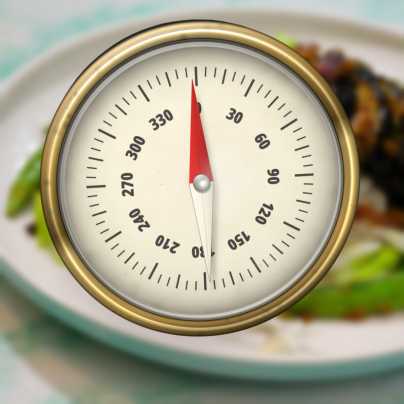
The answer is 357.5 °
